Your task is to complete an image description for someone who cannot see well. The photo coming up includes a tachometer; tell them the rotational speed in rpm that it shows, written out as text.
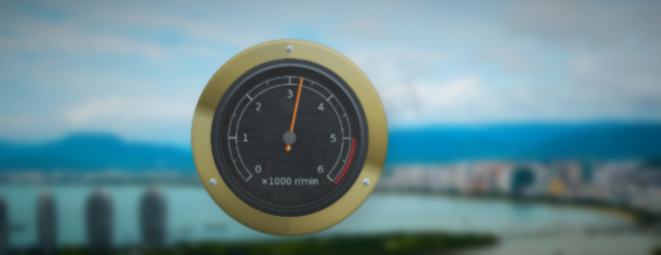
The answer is 3250 rpm
